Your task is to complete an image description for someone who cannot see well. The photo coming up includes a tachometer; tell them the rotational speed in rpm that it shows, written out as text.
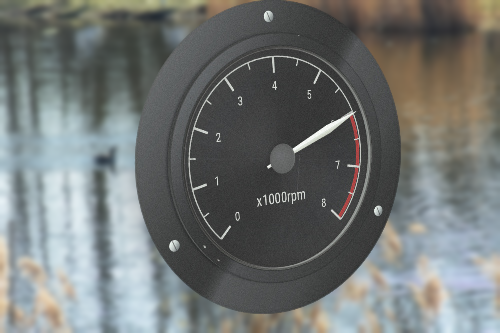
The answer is 6000 rpm
